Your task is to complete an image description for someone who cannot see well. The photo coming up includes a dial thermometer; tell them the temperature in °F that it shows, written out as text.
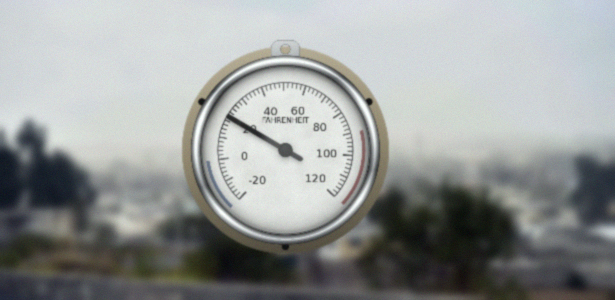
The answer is 20 °F
